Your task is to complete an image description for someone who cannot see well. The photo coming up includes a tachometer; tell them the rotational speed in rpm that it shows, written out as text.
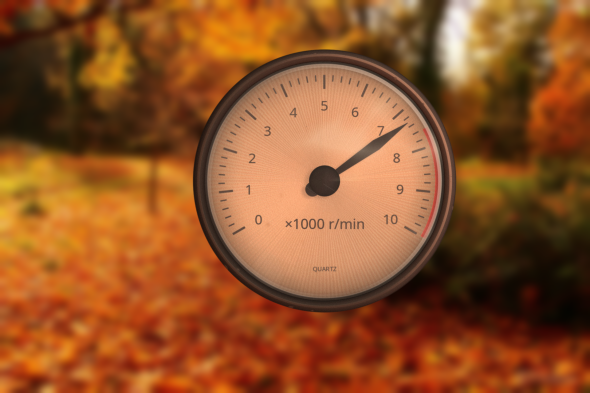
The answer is 7300 rpm
